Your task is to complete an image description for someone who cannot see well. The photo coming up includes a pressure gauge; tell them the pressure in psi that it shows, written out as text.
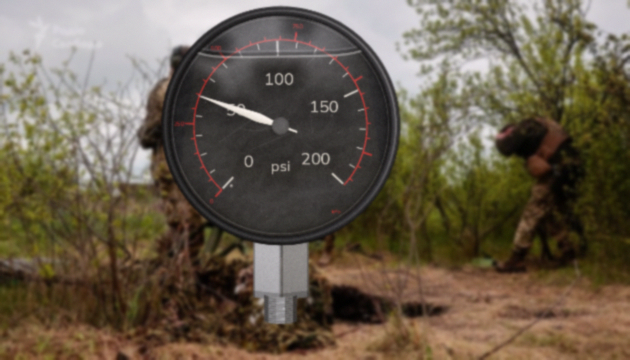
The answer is 50 psi
